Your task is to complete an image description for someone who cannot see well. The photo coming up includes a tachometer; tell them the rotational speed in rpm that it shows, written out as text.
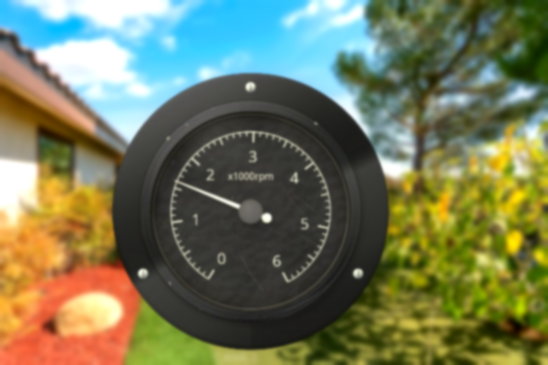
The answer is 1600 rpm
